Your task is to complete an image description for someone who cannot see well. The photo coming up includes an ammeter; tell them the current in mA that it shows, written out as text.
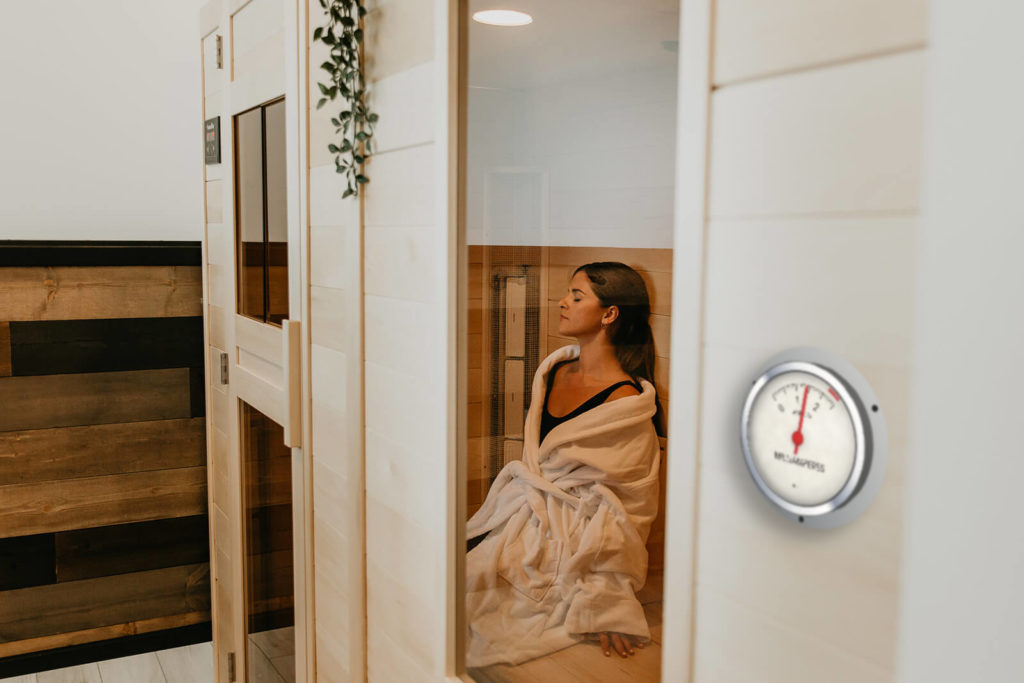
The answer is 1.5 mA
